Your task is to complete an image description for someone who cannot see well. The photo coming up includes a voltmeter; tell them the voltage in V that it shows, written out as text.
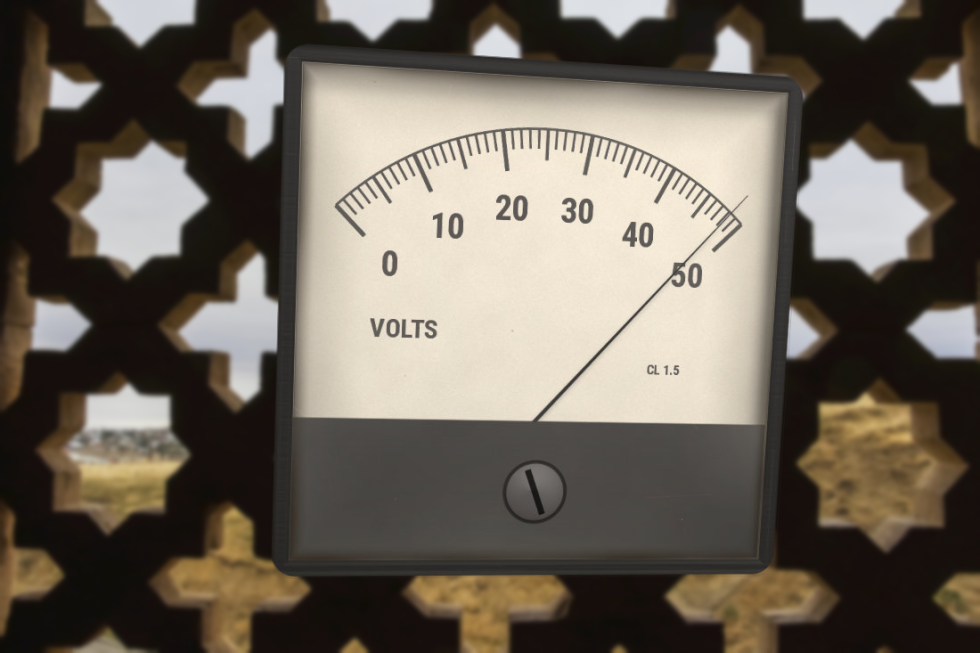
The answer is 48 V
